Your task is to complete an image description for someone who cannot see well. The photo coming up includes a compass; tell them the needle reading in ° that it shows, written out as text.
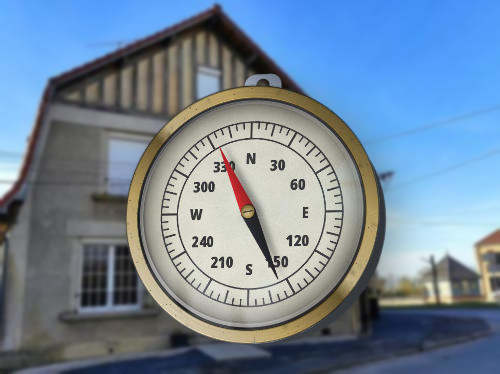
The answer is 335 °
